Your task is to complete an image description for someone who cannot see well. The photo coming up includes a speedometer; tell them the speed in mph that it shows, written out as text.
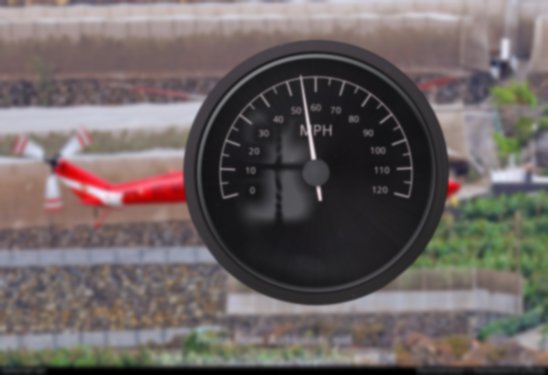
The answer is 55 mph
